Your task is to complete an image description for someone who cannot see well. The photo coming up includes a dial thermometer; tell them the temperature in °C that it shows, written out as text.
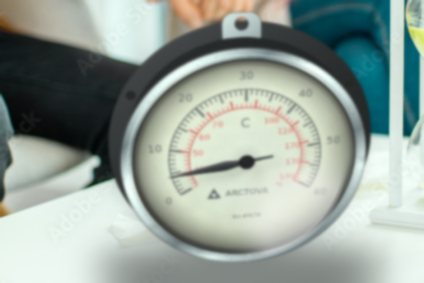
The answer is 5 °C
